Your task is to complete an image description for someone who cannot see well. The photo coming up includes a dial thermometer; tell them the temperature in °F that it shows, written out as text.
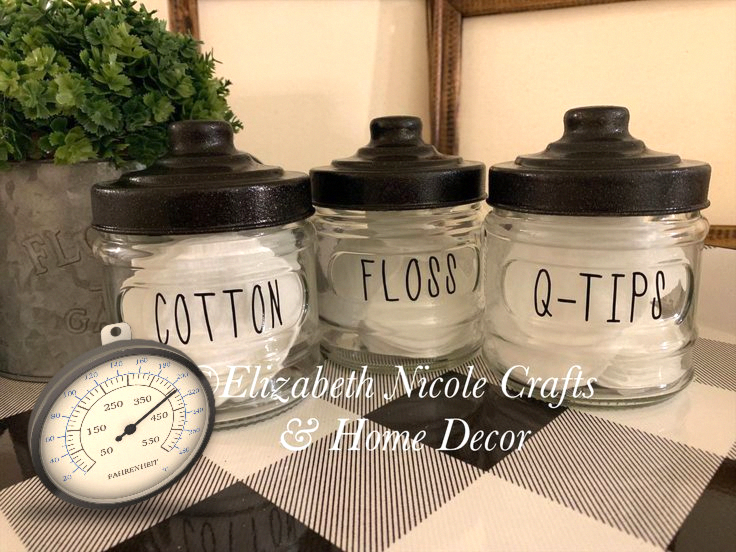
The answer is 400 °F
